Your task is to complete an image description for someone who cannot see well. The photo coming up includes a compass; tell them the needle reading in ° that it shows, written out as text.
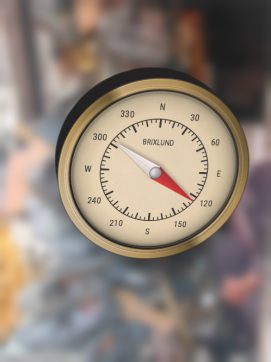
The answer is 125 °
